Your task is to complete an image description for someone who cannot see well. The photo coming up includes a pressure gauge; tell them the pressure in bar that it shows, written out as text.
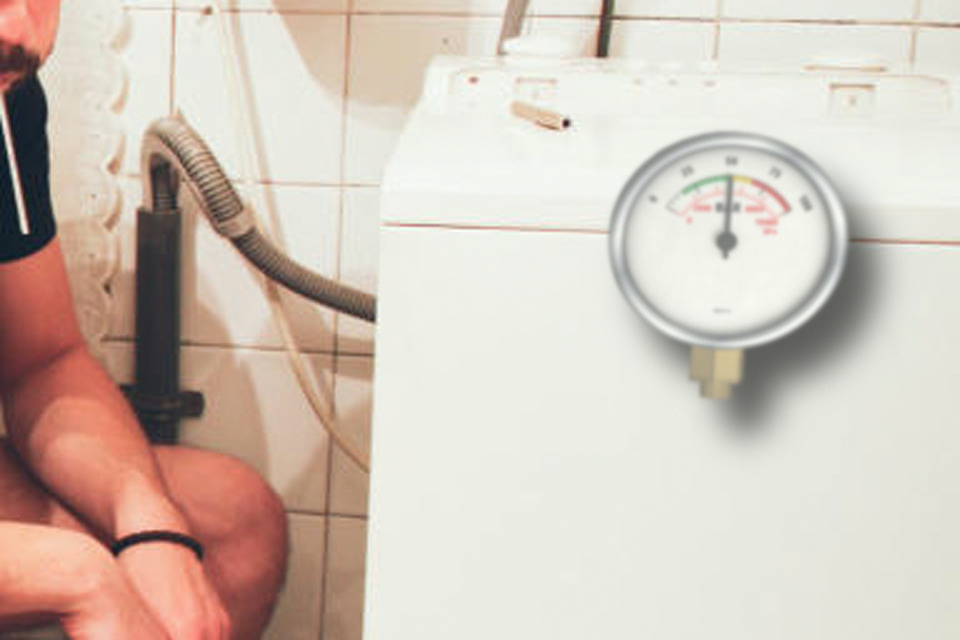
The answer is 50 bar
